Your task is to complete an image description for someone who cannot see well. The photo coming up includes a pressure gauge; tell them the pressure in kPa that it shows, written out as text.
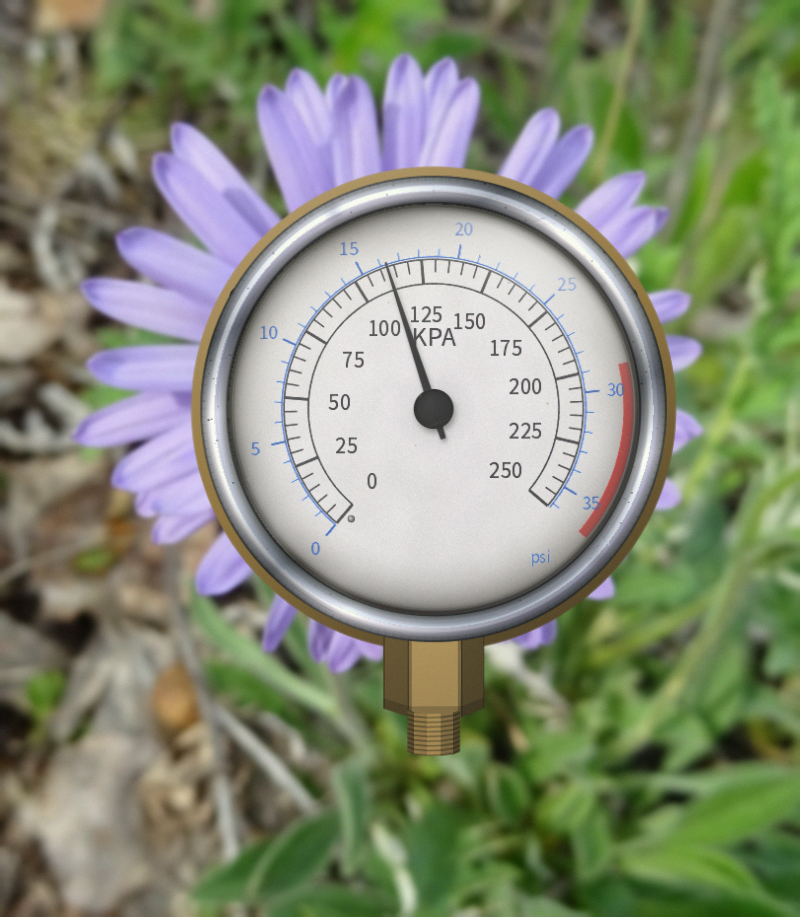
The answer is 112.5 kPa
